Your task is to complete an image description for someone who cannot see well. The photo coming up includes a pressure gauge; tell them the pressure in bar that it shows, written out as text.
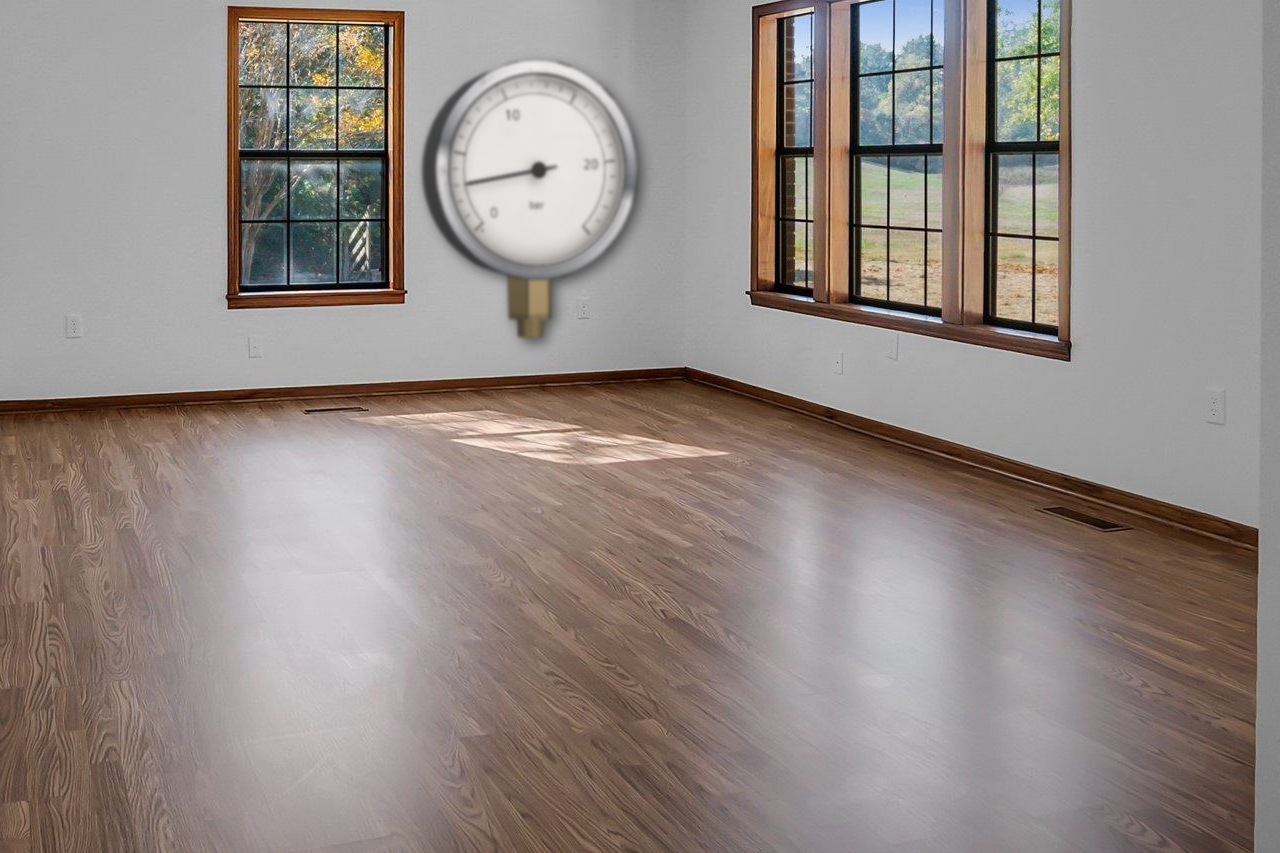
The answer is 3 bar
